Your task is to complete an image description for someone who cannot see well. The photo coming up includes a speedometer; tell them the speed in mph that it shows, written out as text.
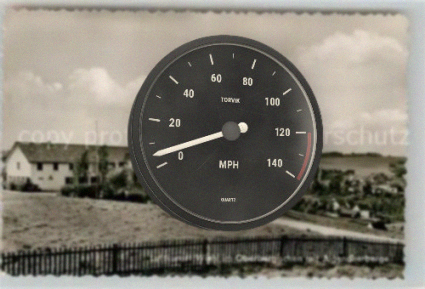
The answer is 5 mph
